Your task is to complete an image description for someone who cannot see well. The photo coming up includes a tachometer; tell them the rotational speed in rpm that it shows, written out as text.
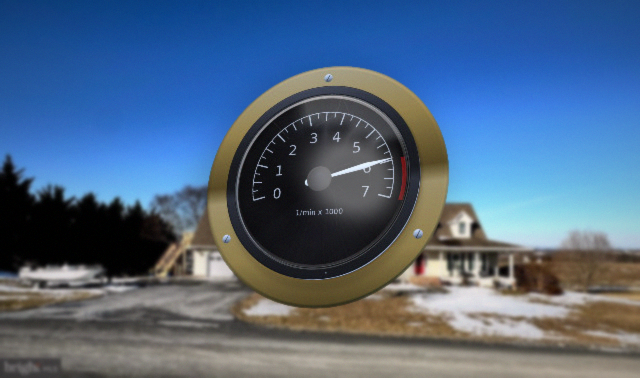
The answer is 6000 rpm
